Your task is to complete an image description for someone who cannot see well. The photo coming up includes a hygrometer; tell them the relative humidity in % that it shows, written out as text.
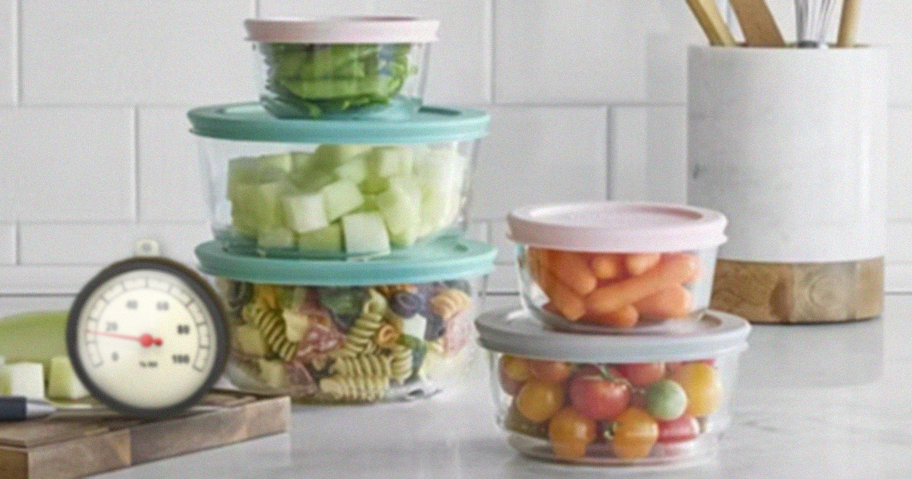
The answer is 15 %
